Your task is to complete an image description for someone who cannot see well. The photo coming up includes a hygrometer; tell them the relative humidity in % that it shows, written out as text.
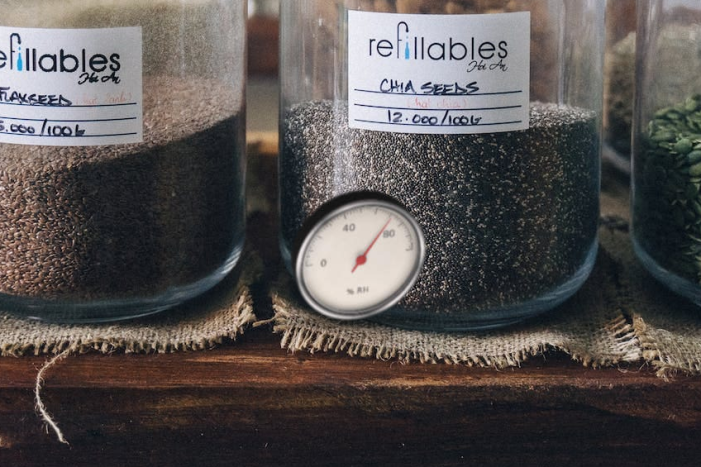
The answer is 70 %
